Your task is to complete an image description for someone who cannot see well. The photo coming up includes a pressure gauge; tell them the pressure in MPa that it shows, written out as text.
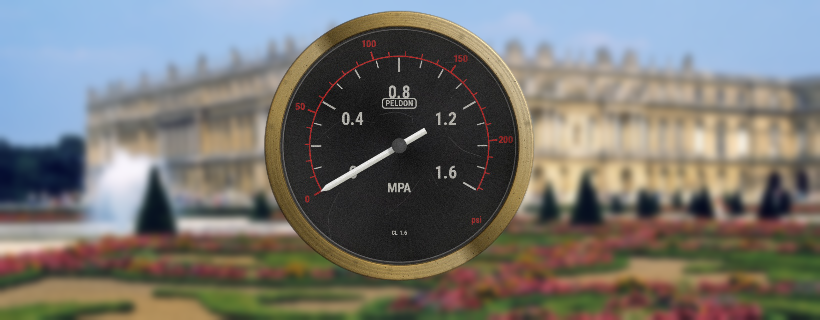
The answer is 0 MPa
